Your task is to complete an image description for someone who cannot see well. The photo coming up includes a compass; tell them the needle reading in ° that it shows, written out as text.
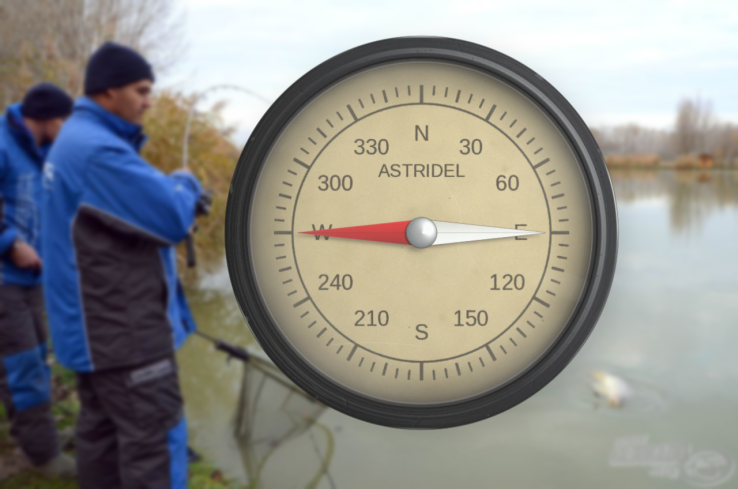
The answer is 270 °
